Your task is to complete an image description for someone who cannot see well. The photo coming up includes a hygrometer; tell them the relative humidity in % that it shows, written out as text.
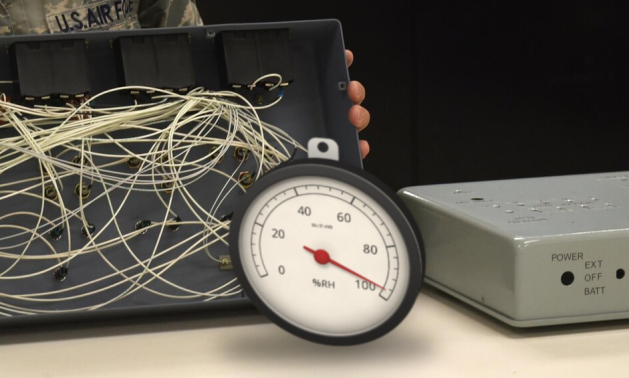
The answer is 96 %
